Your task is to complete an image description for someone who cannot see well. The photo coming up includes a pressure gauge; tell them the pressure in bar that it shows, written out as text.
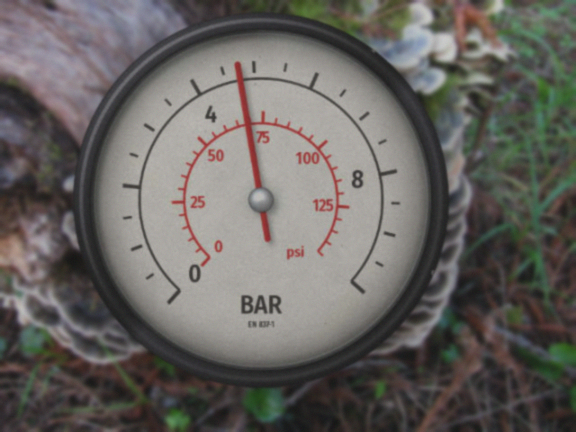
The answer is 4.75 bar
